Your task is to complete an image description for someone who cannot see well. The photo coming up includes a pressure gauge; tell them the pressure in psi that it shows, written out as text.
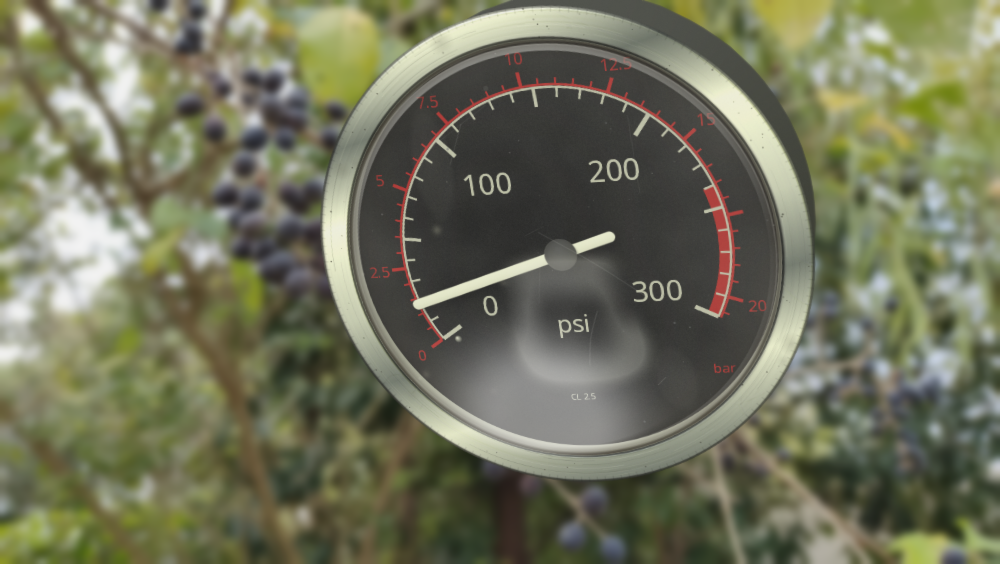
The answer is 20 psi
